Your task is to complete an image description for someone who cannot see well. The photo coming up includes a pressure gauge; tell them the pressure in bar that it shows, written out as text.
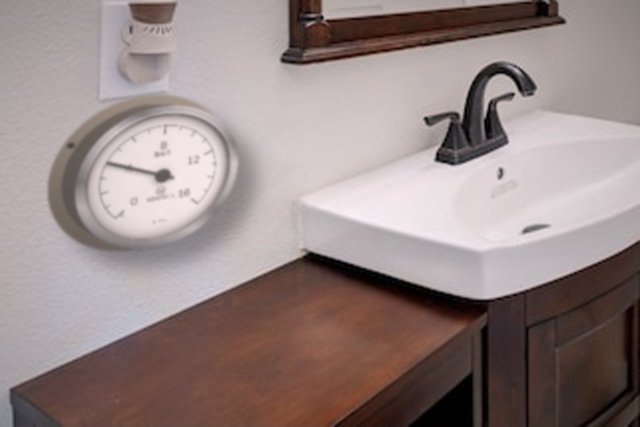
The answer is 4 bar
